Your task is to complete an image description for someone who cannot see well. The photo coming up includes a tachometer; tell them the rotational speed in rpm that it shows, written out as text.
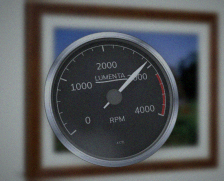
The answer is 2900 rpm
